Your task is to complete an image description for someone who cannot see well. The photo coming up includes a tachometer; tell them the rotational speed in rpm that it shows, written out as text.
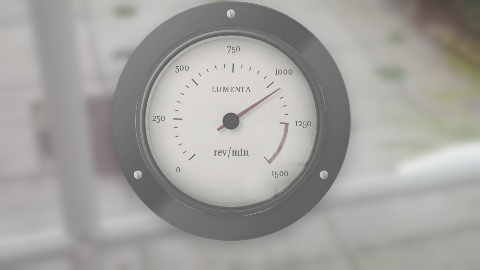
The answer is 1050 rpm
